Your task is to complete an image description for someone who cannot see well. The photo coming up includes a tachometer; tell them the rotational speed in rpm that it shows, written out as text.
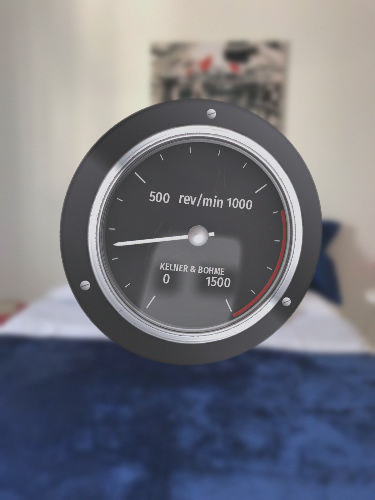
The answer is 250 rpm
